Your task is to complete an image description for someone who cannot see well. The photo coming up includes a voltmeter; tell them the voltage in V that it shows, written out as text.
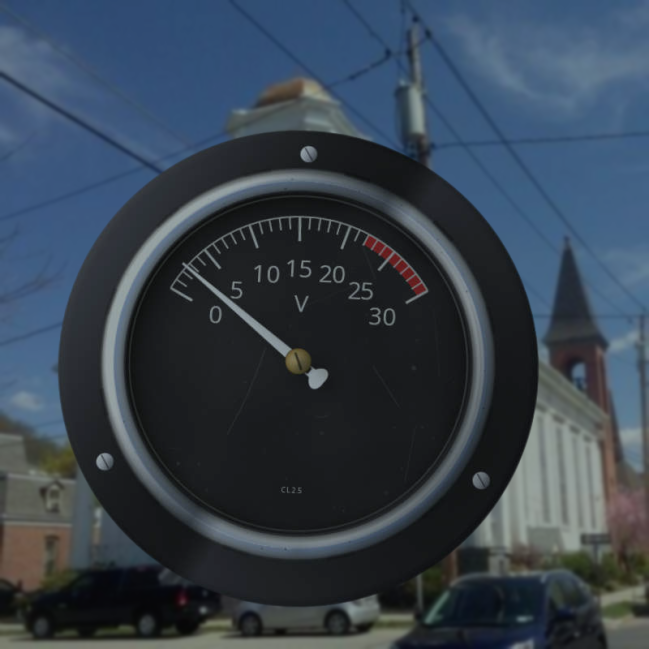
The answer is 2.5 V
